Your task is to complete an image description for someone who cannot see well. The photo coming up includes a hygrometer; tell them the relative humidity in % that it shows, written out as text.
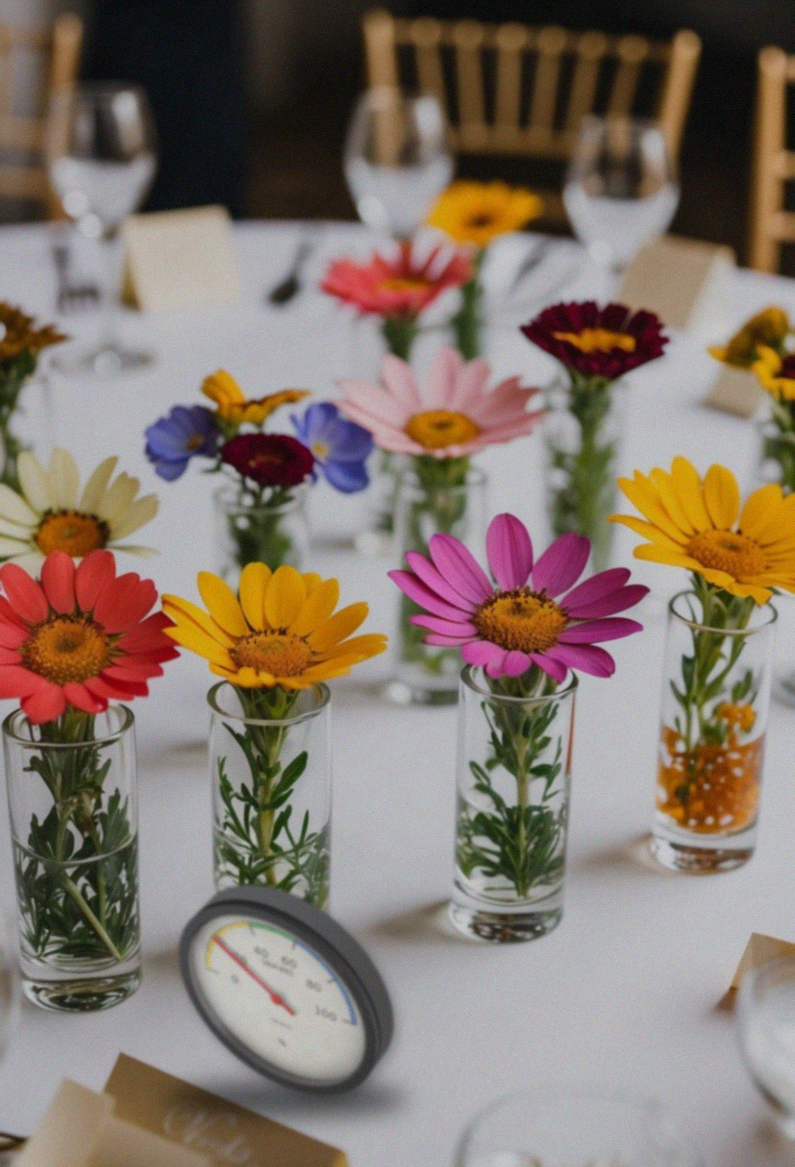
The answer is 20 %
